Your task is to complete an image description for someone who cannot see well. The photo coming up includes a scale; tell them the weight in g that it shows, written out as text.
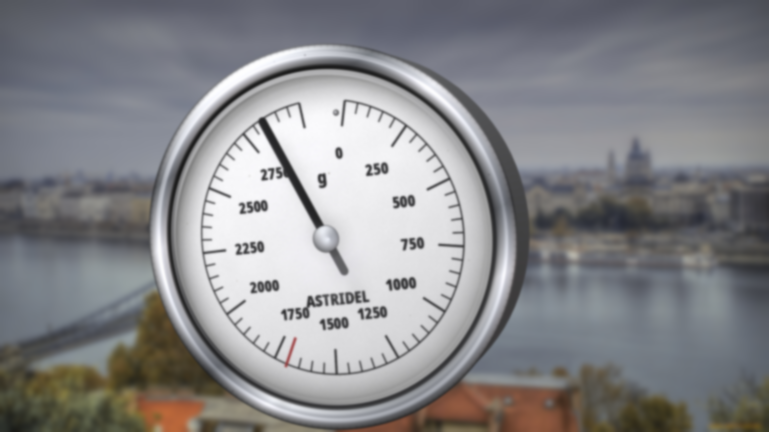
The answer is 2850 g
